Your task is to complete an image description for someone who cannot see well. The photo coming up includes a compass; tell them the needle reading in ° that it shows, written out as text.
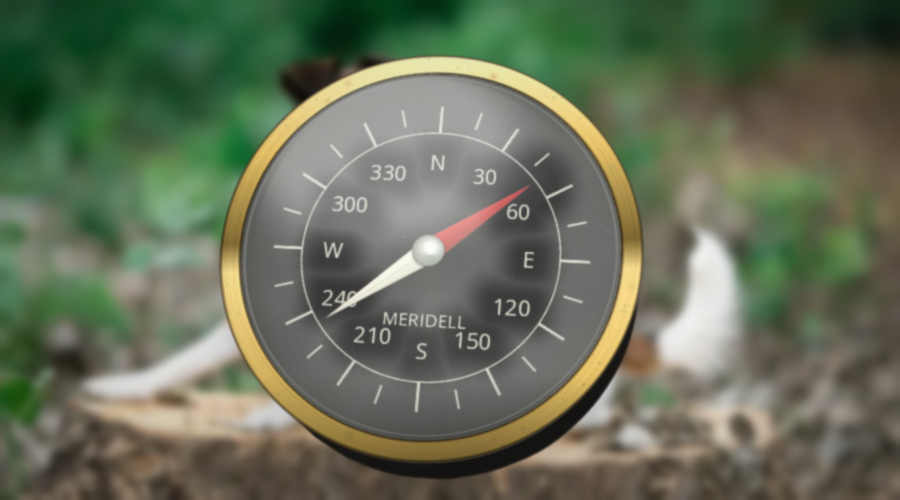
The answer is 52.5 °
